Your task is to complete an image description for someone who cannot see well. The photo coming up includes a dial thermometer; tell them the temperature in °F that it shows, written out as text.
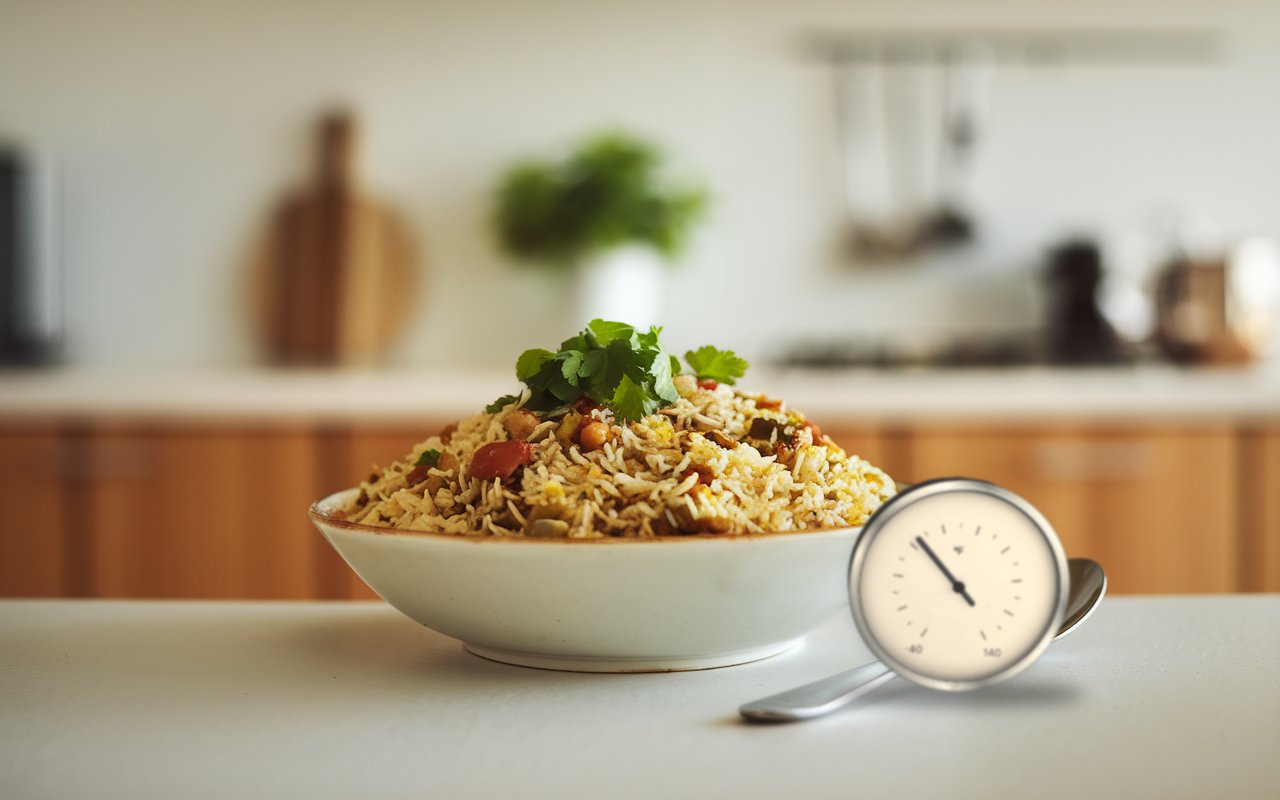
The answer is 25 °F
